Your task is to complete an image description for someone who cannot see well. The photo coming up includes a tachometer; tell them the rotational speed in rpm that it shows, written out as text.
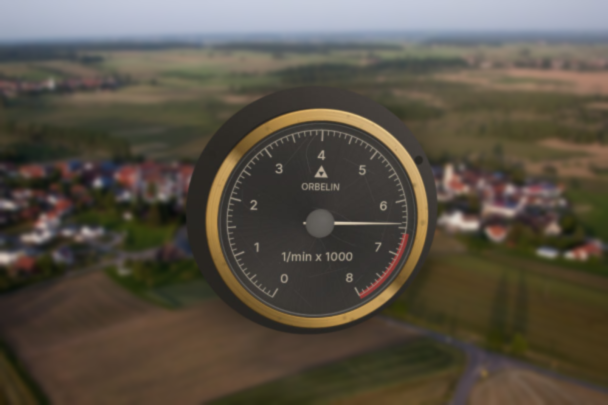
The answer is 6400 rpm
